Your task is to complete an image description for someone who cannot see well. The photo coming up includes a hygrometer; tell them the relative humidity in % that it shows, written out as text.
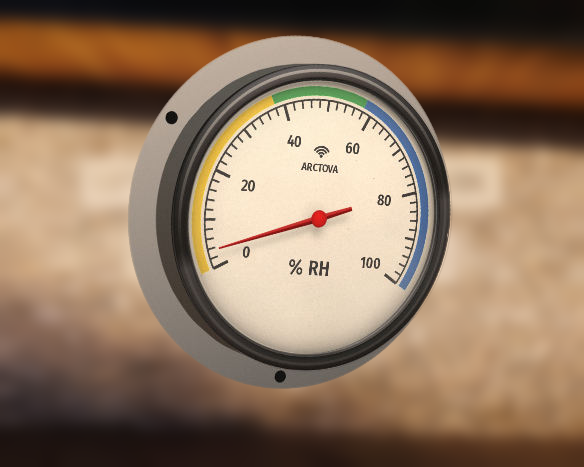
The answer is 4 %
